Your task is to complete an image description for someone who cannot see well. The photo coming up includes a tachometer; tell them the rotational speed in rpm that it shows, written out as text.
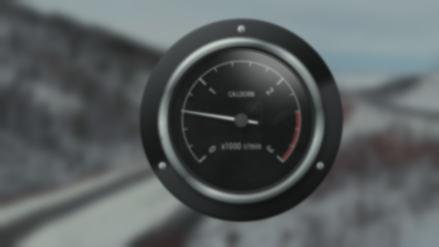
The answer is 600 rpm
